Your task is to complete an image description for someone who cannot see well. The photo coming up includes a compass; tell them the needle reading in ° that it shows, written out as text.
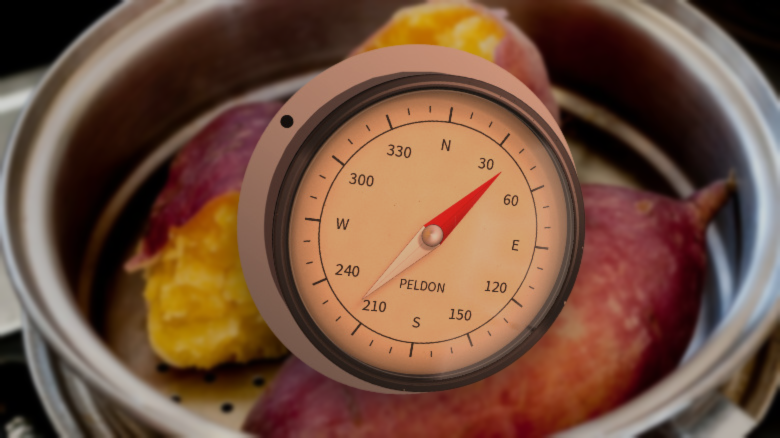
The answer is 40 °
